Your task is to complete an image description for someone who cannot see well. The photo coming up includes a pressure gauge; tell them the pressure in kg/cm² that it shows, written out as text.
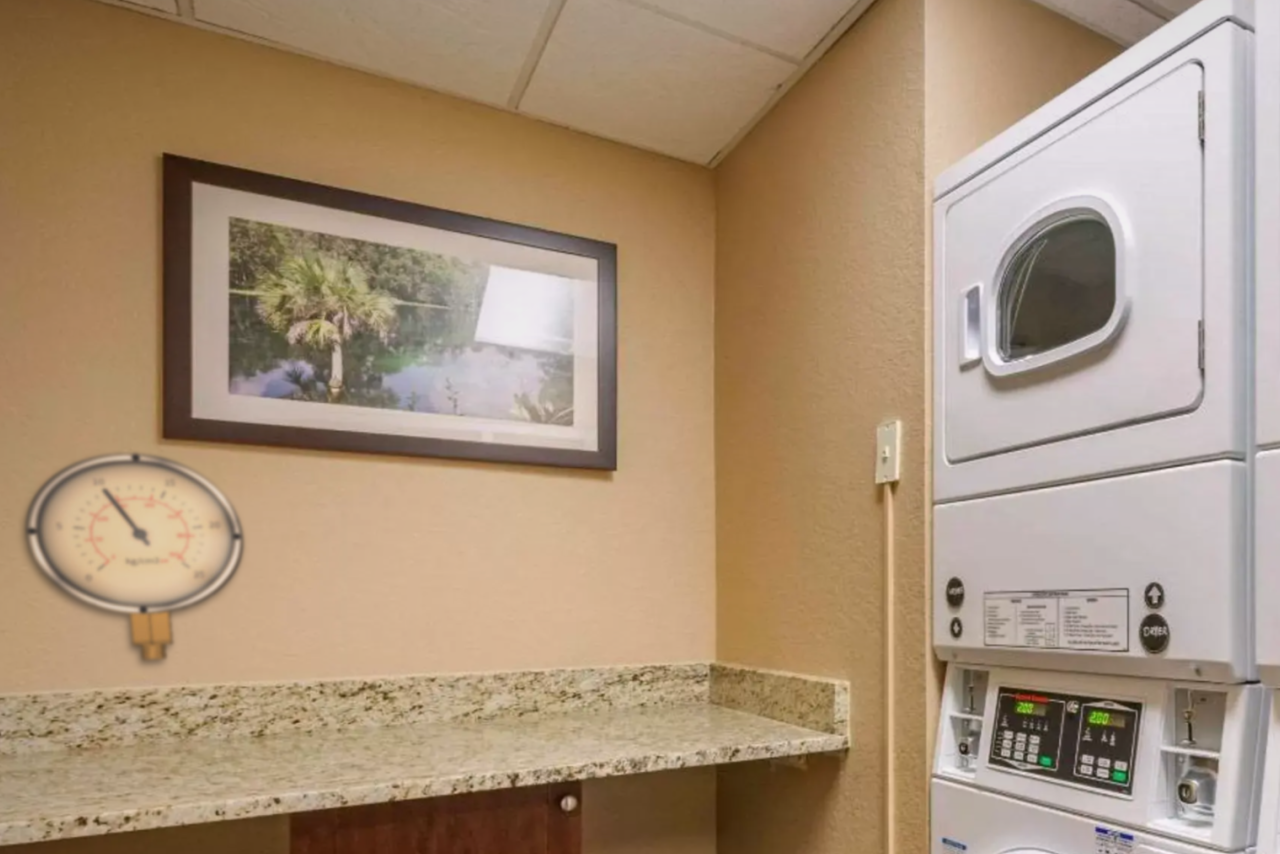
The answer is 10 kg/cm²
